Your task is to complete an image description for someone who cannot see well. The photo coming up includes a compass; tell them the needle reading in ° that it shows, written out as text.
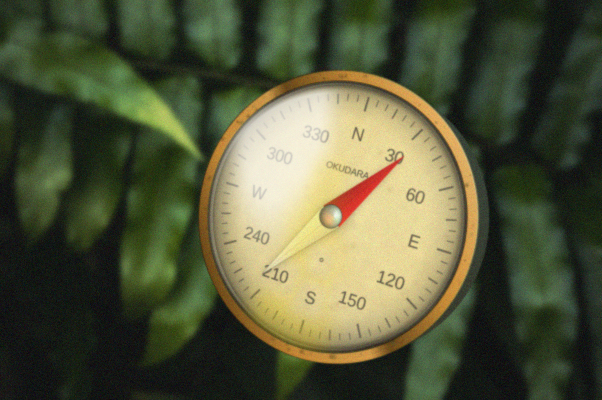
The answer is 35 °
